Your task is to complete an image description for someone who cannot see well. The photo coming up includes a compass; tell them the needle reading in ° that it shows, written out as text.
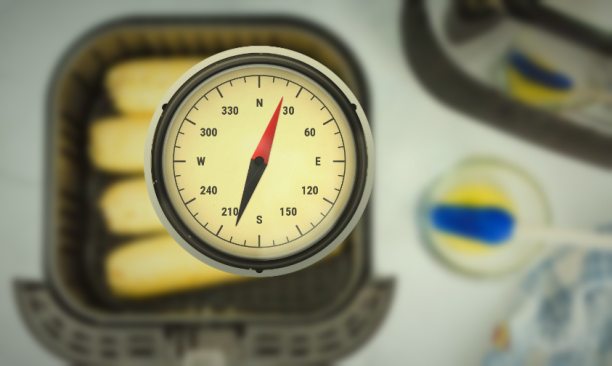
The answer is 20 °
